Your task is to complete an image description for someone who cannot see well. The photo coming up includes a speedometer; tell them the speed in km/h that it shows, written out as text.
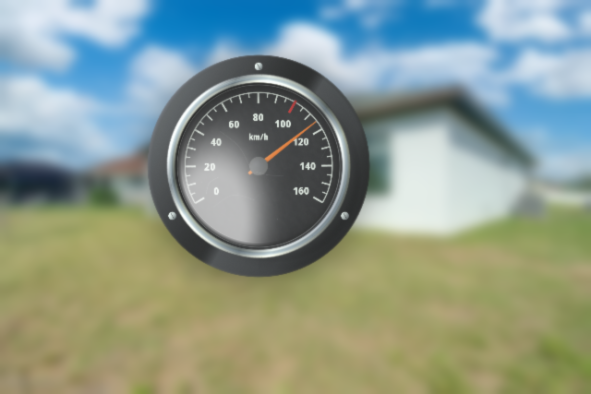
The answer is 115 km/h
